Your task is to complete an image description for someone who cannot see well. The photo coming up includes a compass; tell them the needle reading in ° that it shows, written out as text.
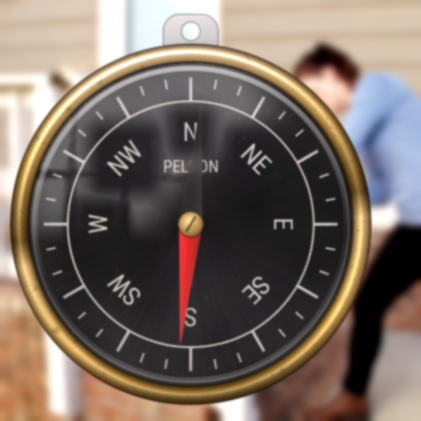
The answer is 185 °
